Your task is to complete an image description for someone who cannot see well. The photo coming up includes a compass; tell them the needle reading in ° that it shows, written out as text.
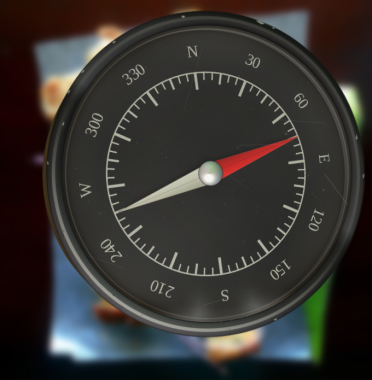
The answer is 75 °
